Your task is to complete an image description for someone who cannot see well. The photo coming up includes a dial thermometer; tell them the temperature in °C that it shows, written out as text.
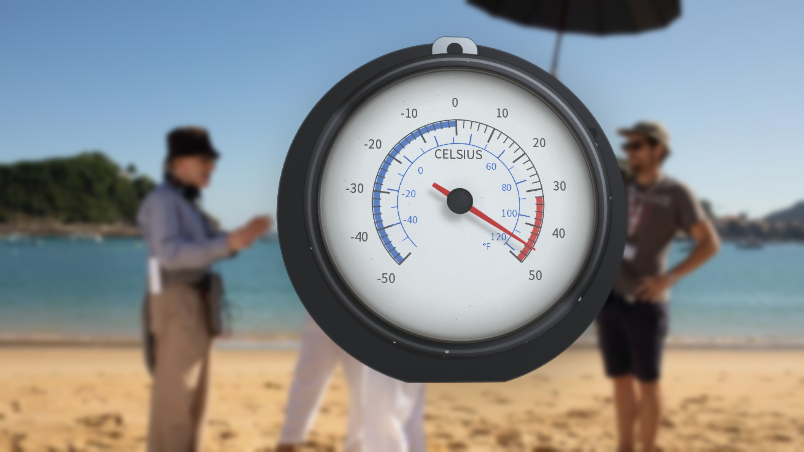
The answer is 46 °C
